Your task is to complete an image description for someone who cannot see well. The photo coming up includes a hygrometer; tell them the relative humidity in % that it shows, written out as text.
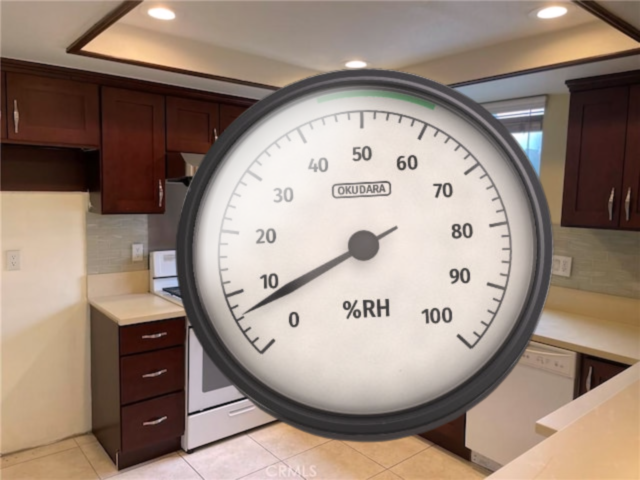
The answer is 6 %
